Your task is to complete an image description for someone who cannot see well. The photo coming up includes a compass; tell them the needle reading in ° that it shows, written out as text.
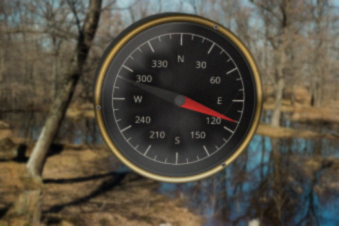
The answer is 110 °
